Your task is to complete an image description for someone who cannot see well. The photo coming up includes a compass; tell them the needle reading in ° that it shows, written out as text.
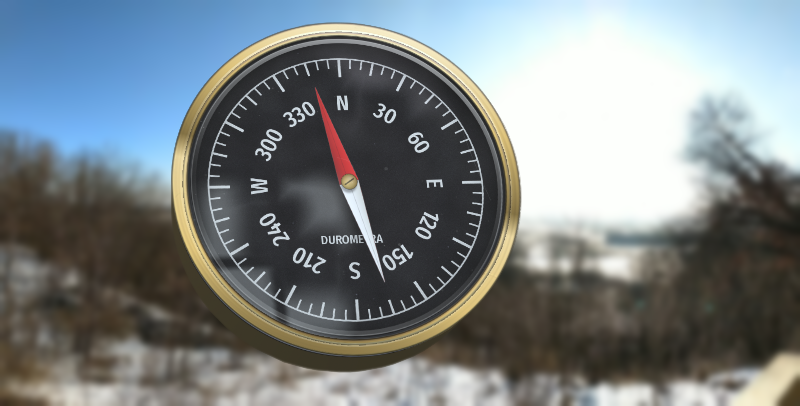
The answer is 345 °
